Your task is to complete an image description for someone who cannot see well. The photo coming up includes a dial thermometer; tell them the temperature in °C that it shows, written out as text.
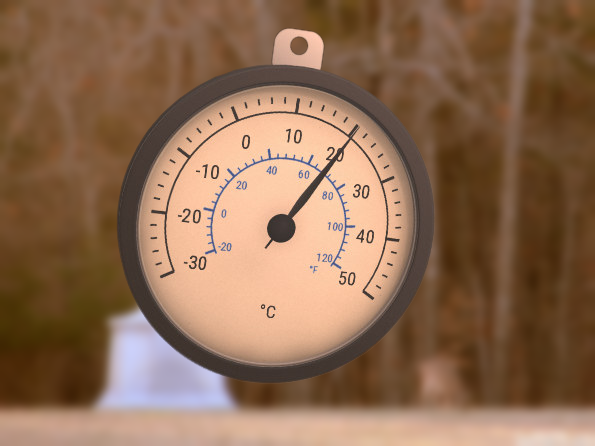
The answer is 20 °C
